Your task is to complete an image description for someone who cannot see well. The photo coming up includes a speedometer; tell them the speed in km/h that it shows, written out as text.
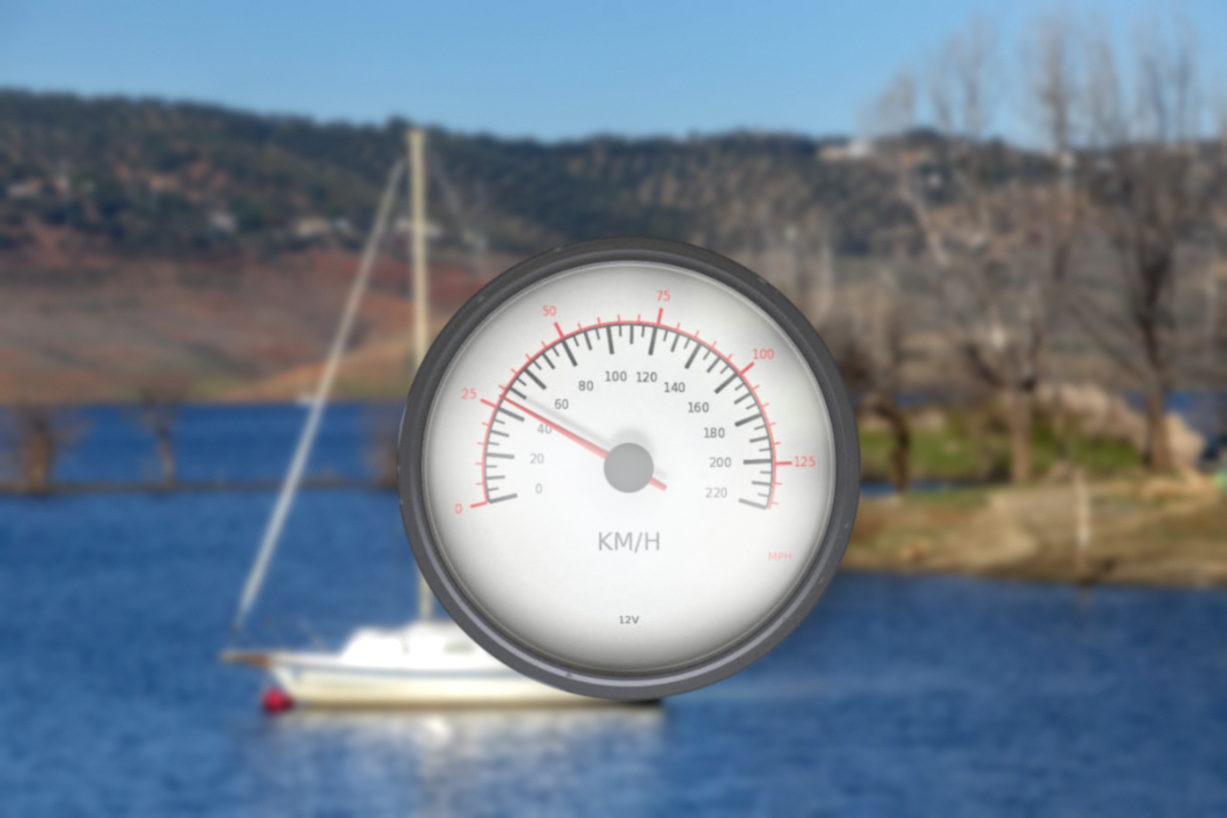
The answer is 45 km/h
